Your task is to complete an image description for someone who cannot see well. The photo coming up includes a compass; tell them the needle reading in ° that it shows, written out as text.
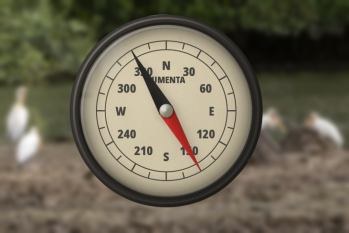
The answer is 150 °
